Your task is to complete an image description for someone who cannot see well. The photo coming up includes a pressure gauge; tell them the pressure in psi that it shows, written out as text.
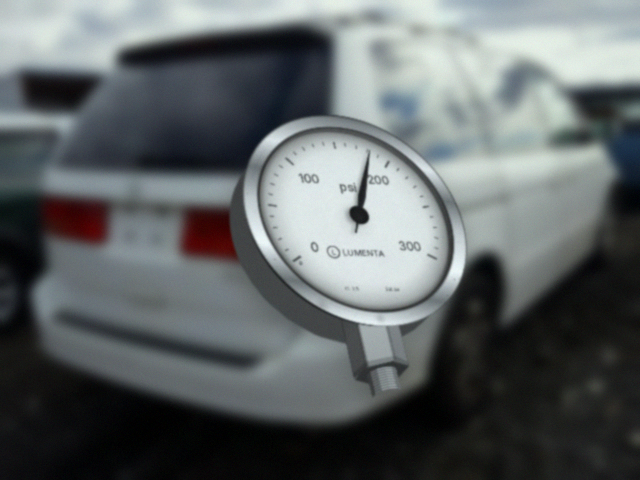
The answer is 180 psi
